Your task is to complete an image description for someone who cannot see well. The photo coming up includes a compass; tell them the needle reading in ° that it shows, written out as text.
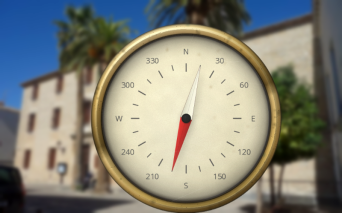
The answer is 195 °
